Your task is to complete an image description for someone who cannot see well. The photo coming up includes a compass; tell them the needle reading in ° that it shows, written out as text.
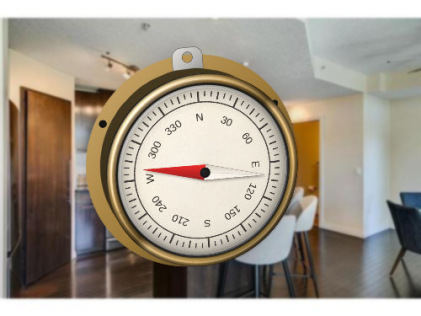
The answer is 280 °
